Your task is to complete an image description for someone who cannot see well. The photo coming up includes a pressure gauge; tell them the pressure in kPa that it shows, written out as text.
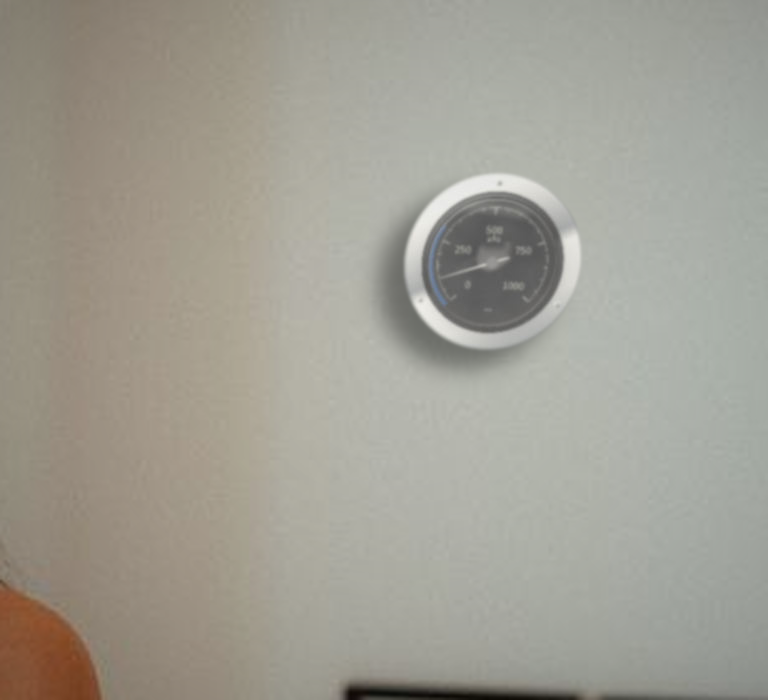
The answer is 100 kPa
